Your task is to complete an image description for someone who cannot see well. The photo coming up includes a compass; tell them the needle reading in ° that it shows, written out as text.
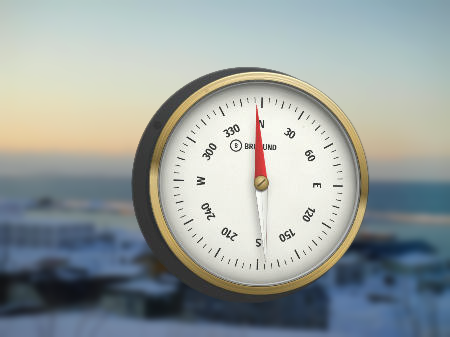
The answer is 355 °
